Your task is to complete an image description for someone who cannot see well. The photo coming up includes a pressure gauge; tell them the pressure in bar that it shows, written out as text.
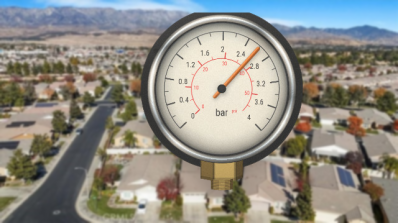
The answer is 2.6 bar
